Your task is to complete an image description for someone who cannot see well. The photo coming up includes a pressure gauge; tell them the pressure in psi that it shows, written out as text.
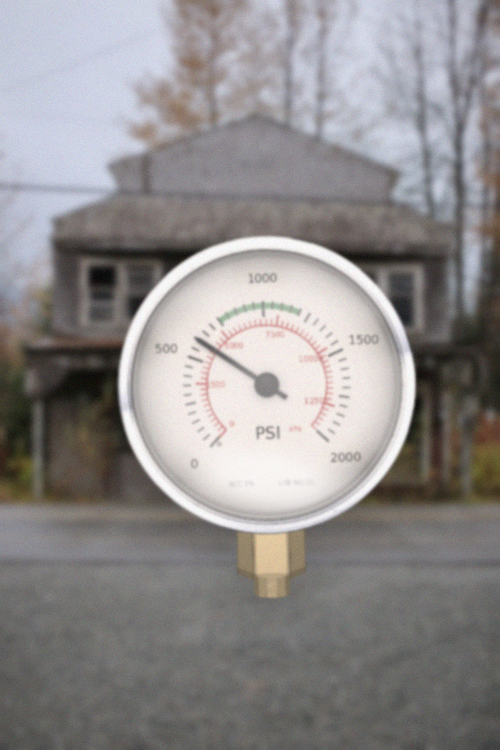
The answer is 600 psi
